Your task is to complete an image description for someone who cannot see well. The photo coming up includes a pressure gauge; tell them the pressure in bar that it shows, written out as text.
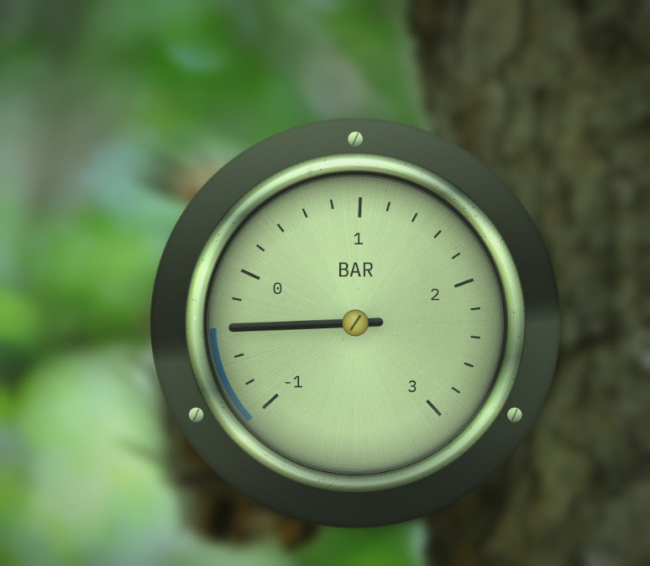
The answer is -0.4 bar
